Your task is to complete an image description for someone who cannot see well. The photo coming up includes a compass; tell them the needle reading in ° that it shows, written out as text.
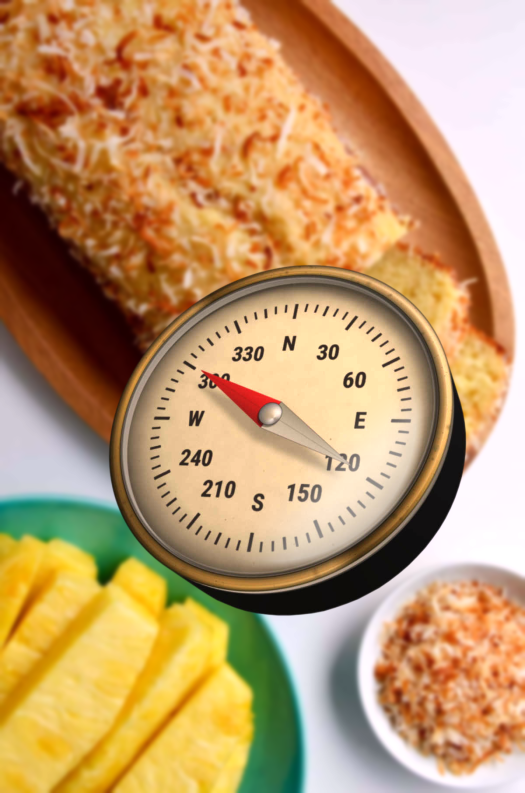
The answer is 300 °
